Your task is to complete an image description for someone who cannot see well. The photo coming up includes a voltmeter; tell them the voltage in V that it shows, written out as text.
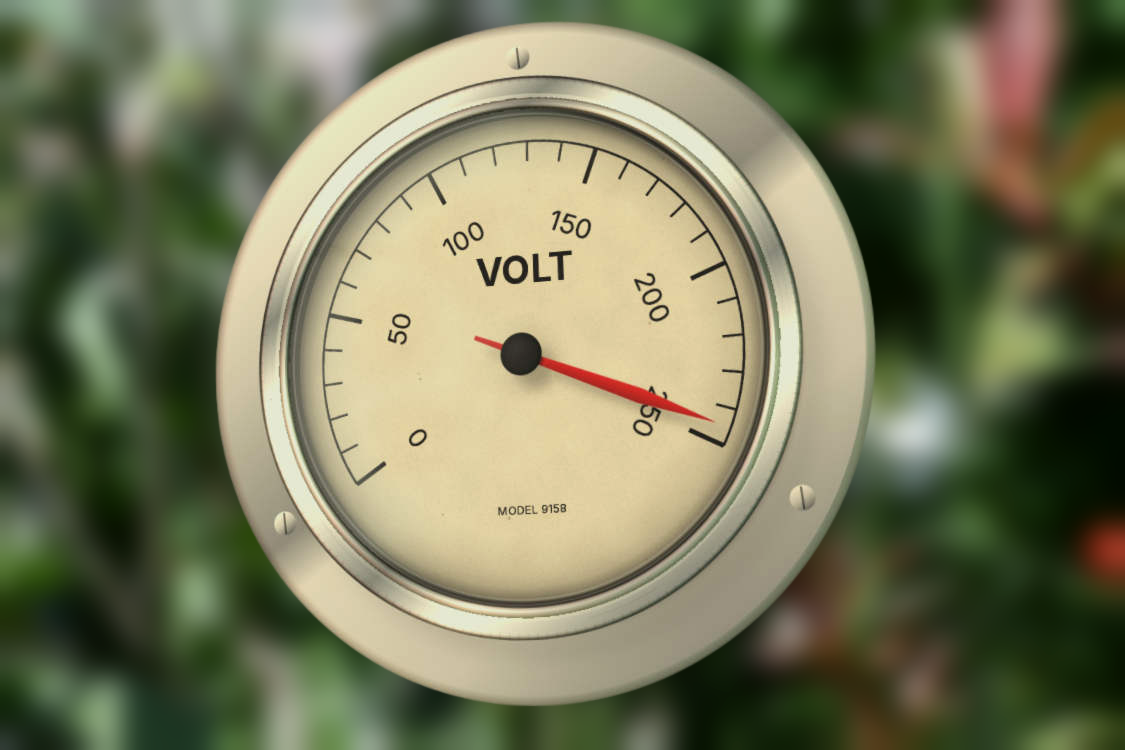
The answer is 245 V
